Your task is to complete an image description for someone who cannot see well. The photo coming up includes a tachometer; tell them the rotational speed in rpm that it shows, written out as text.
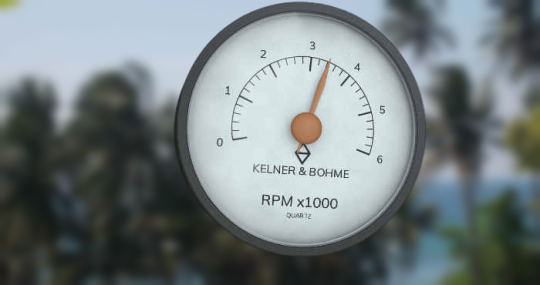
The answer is 3400 rpm
